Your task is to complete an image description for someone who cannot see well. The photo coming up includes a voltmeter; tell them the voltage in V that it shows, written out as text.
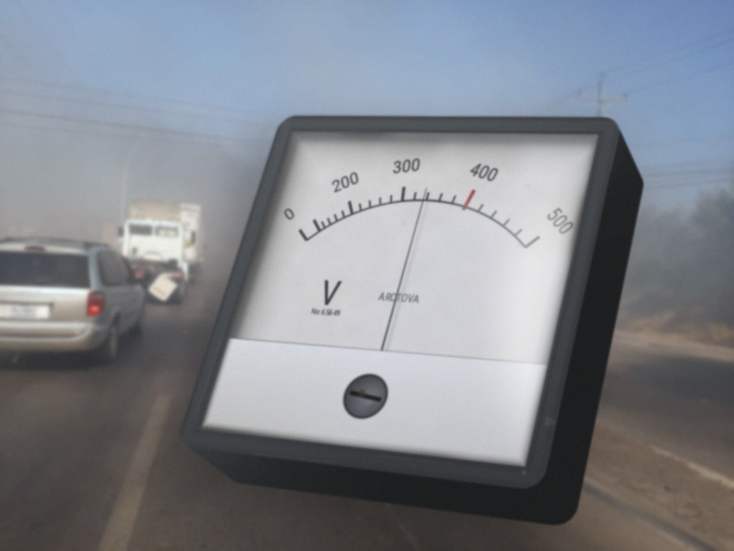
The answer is 340 V
